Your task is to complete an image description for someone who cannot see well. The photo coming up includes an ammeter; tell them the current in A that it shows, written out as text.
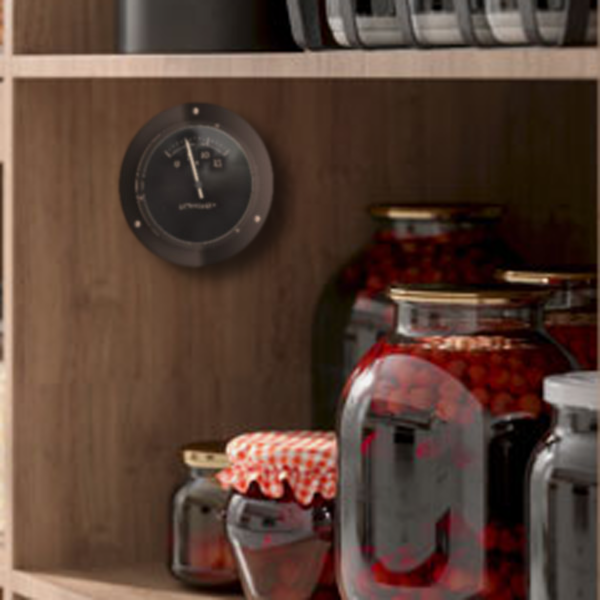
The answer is 5 A
